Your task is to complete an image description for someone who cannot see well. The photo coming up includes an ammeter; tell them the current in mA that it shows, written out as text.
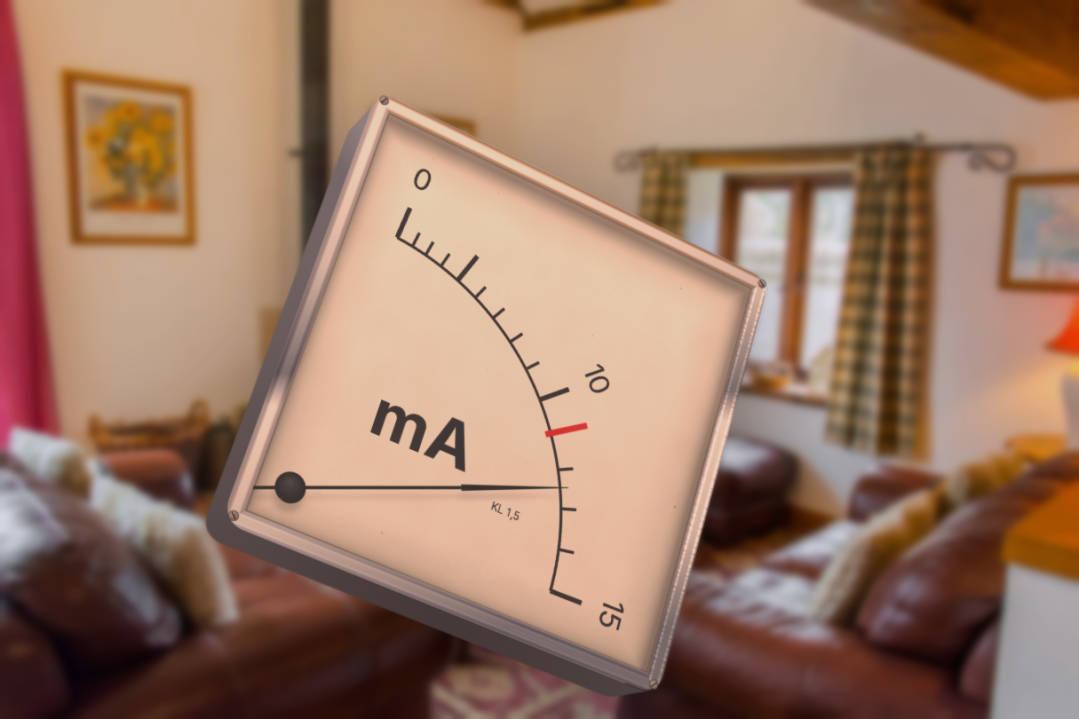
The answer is 12.5 mA
